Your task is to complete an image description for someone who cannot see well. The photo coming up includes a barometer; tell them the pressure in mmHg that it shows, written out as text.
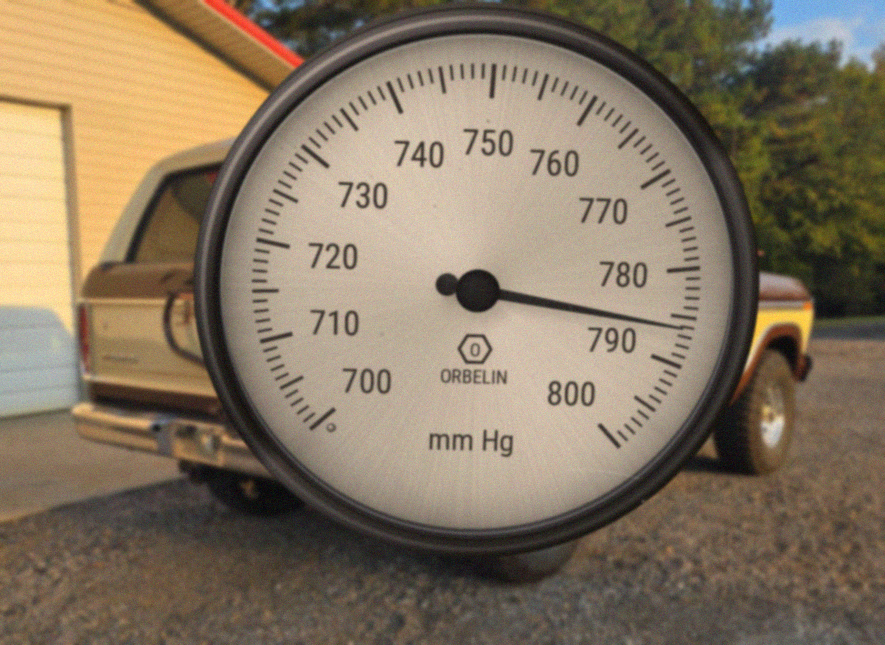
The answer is 786 mmHg
